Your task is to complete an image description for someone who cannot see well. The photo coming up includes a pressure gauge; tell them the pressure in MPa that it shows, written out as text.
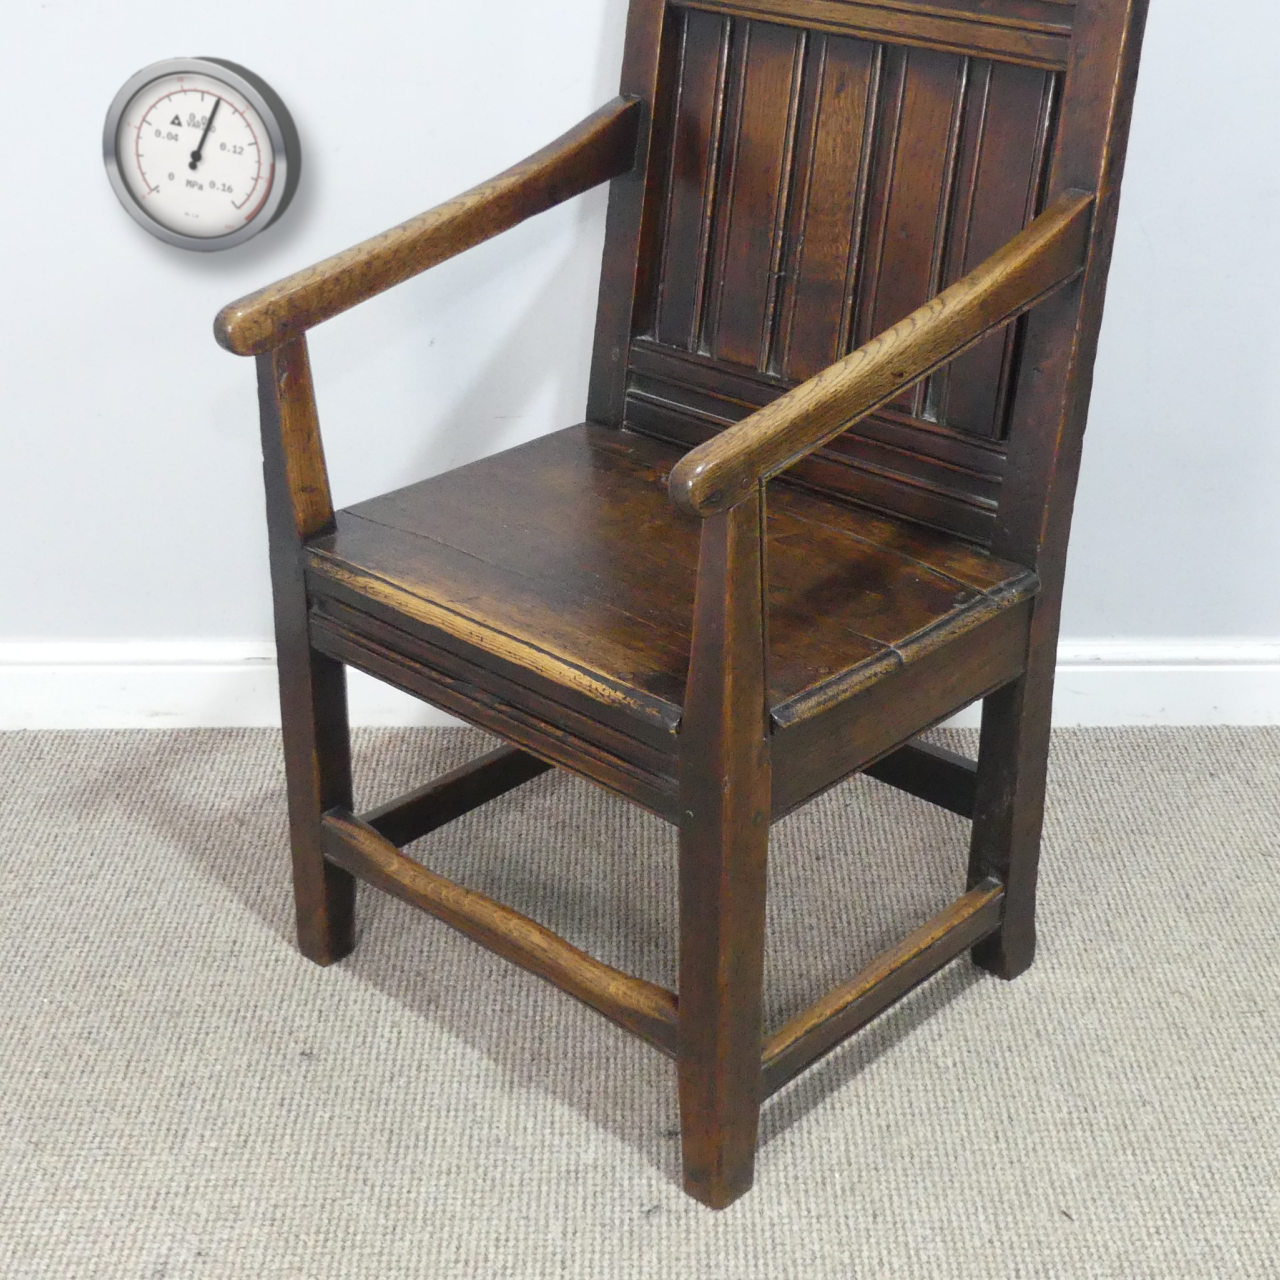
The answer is 0.09 MPa
